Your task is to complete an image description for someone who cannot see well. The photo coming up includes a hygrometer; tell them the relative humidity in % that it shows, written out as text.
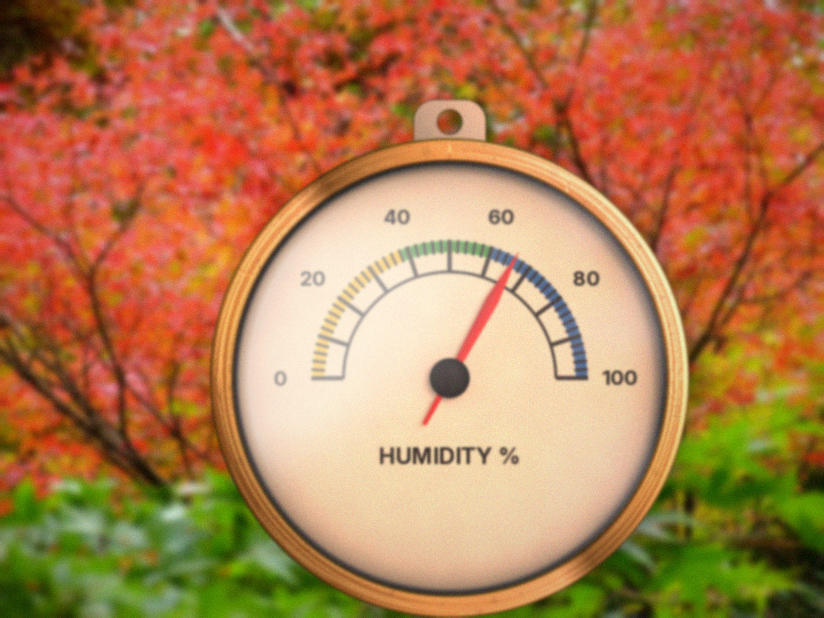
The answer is 66 %
